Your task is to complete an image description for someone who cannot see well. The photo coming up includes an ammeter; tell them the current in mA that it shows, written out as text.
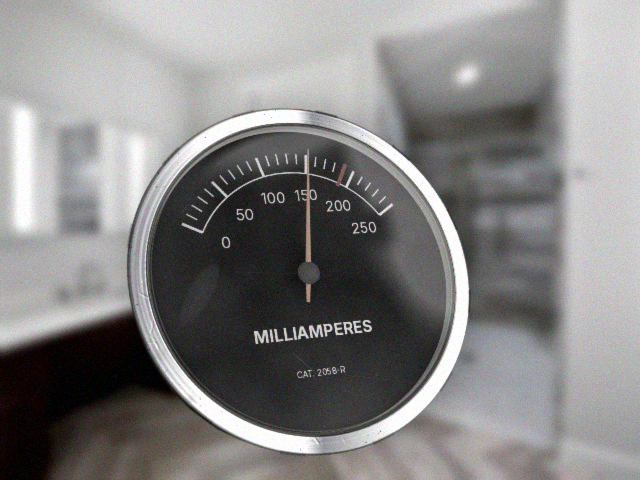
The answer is 150 mA
